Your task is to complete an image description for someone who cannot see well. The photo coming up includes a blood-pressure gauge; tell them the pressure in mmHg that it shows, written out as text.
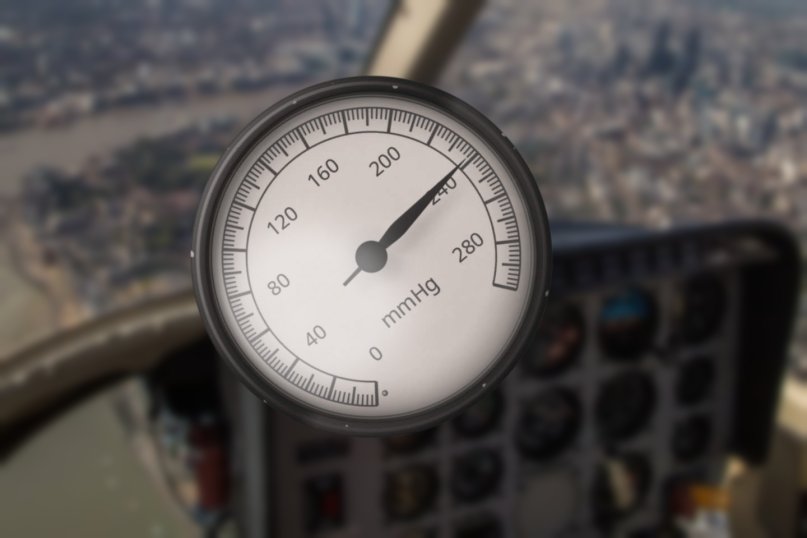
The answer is 238 mmHg
